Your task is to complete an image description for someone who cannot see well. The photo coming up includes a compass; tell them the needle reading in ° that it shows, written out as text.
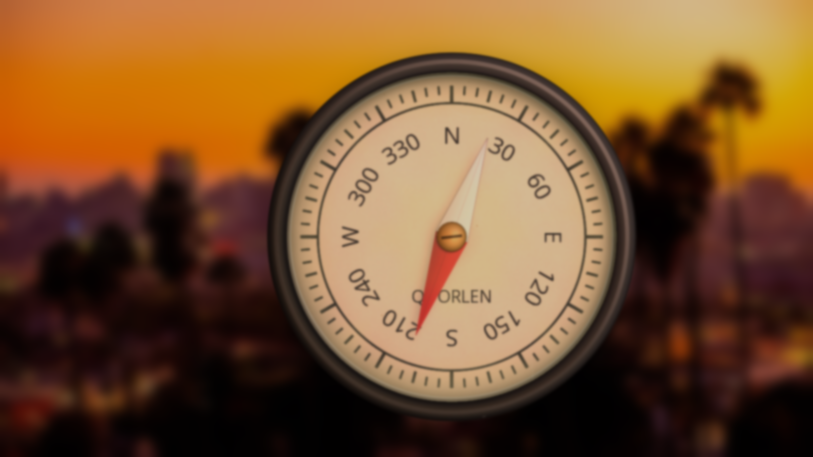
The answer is 200 °
